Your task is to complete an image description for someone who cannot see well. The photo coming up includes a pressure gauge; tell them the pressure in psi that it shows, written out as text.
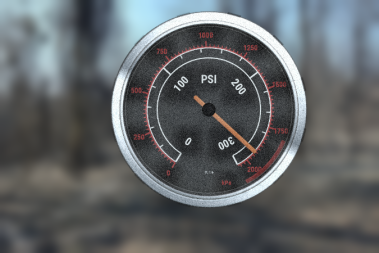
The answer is 280 psi
